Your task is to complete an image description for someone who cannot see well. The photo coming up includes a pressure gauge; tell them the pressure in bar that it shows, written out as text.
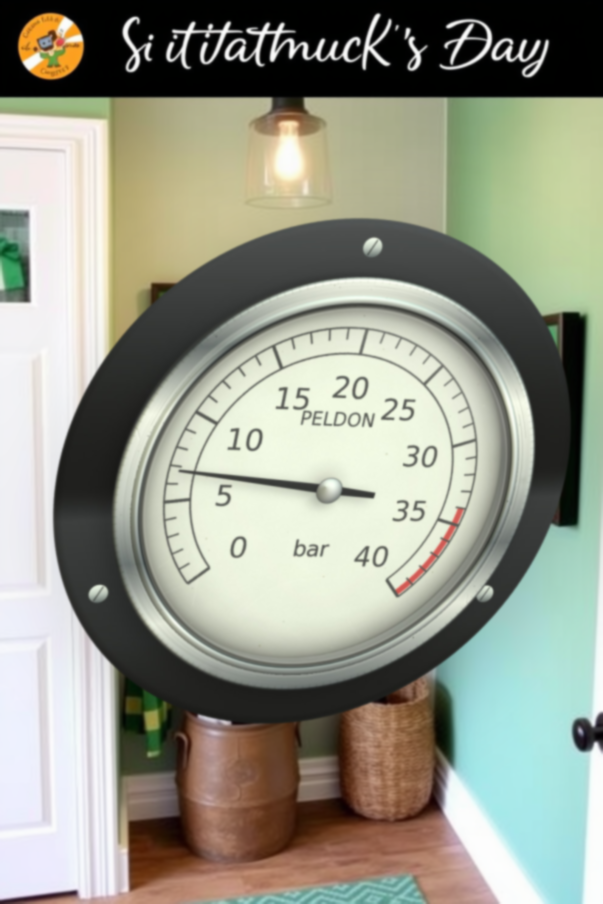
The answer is 7 bar
